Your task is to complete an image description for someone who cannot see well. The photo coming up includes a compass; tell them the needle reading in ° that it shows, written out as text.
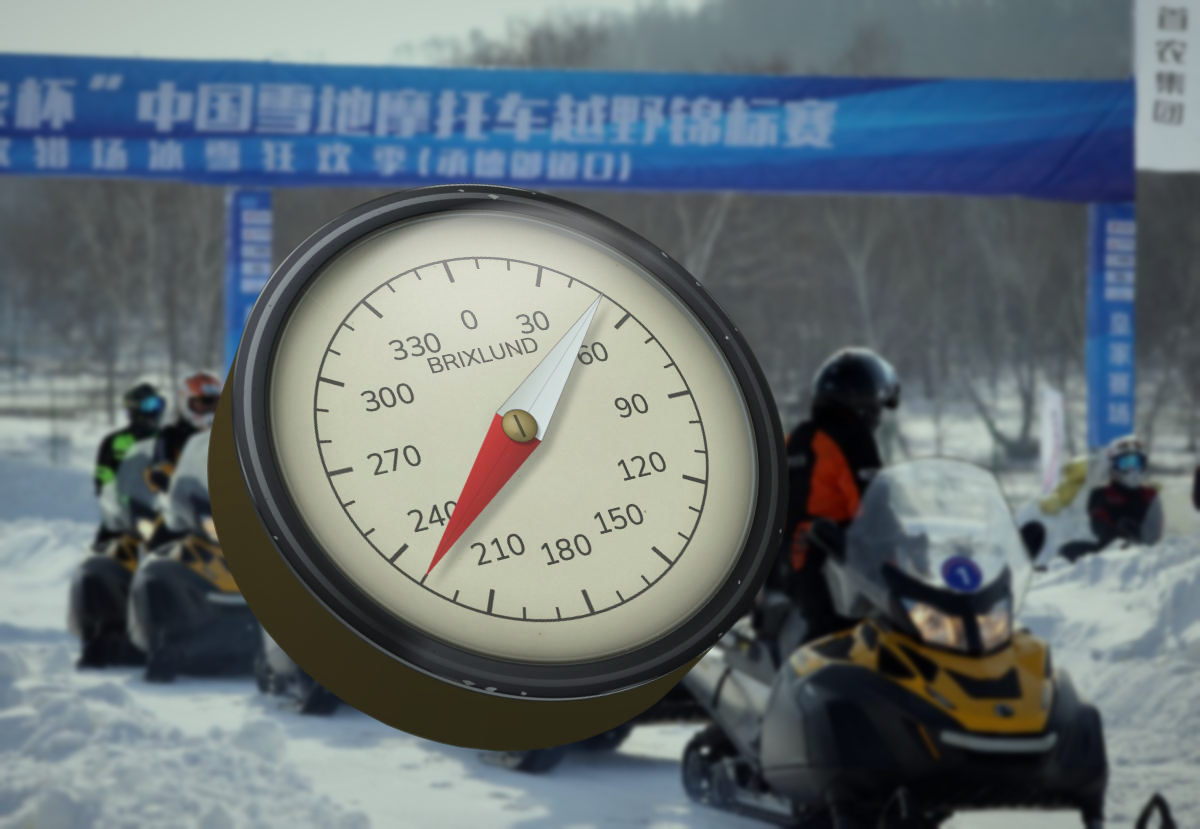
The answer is 230 °
